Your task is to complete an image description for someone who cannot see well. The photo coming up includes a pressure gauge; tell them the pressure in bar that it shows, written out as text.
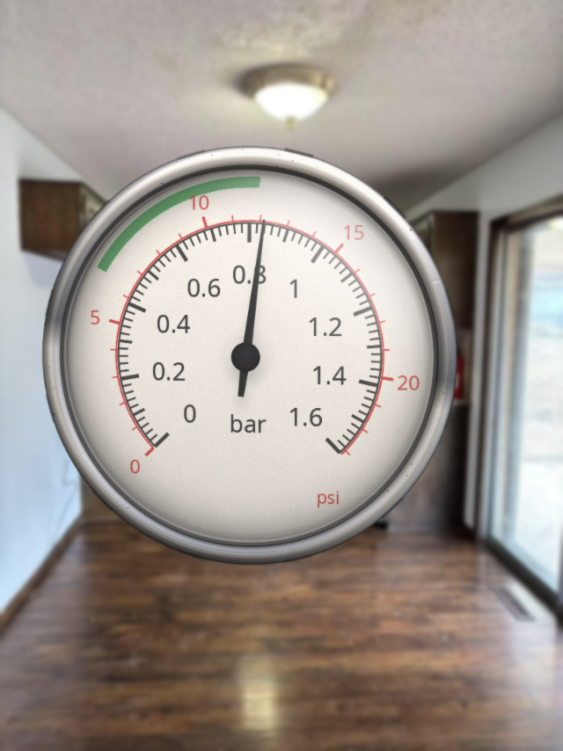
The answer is 0.84 bar
